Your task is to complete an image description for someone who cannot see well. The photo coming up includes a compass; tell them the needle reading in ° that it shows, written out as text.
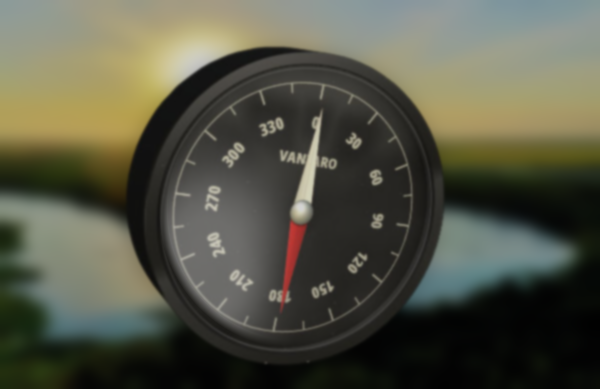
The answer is 180 °
